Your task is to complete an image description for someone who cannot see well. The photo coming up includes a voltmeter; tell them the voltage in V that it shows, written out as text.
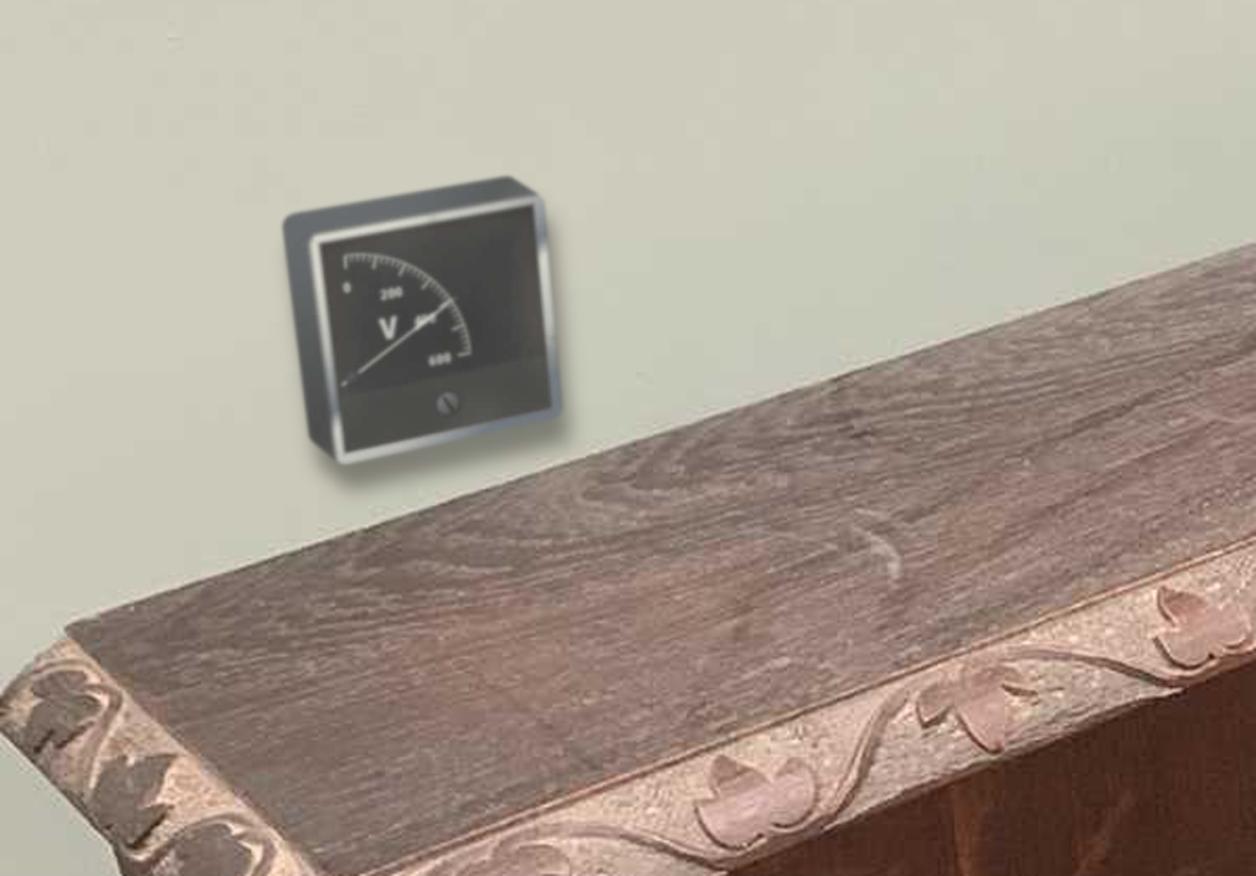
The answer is 400 V
